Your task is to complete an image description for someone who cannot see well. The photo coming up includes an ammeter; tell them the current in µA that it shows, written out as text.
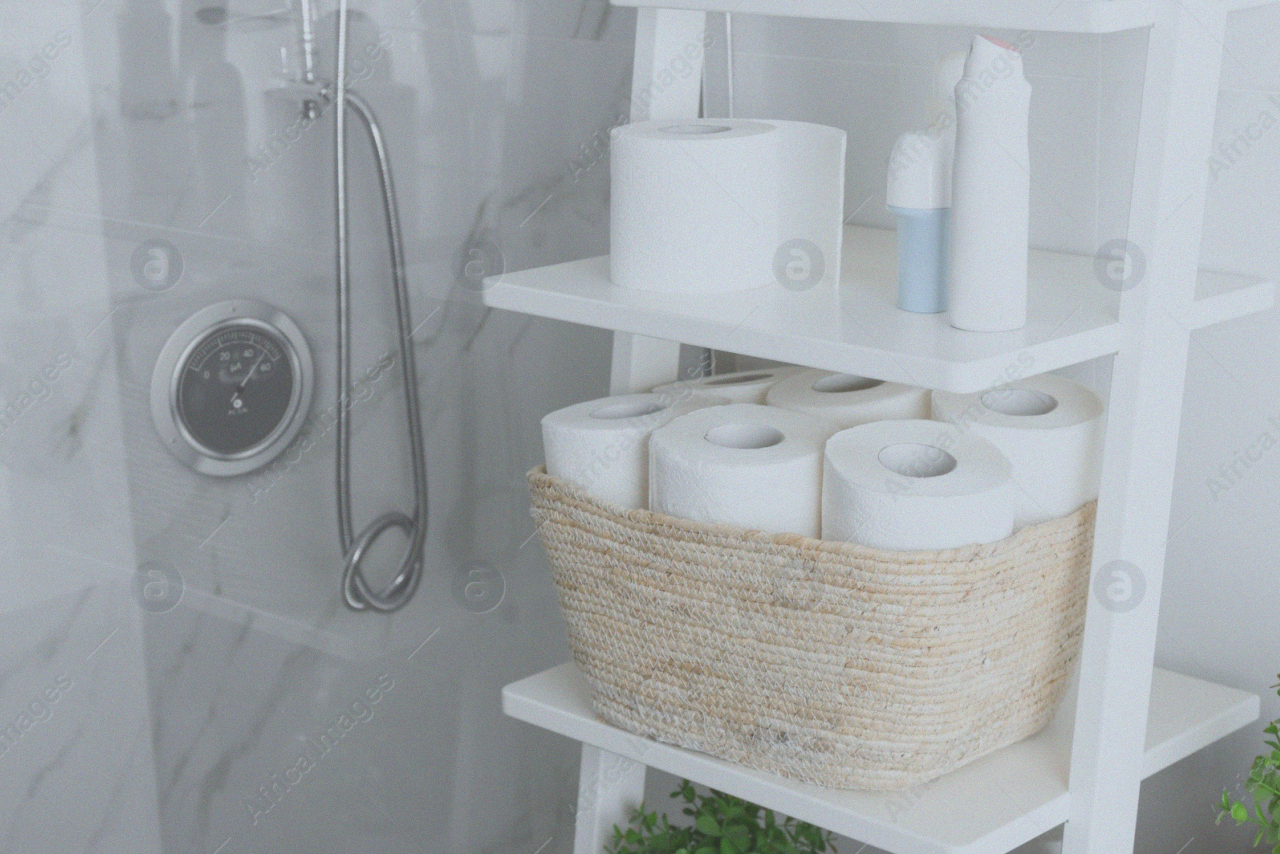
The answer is 50 µA
